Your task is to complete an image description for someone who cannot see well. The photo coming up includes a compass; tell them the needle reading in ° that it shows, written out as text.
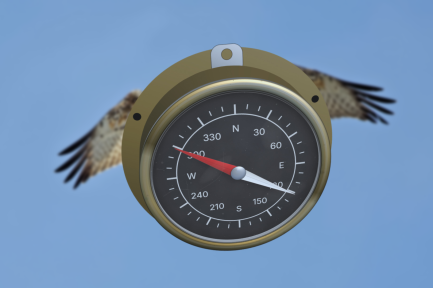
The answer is 300 °
